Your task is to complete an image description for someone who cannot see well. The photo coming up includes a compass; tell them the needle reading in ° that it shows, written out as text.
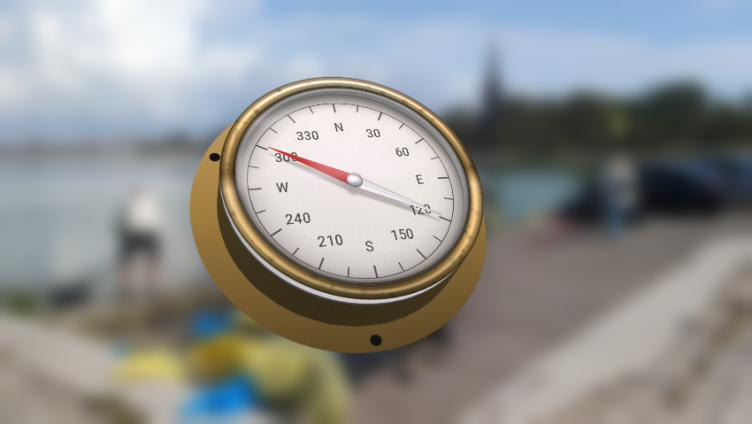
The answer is 300 °
